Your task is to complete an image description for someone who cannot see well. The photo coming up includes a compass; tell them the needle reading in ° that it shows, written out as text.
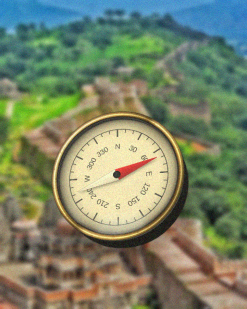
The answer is 70 °
